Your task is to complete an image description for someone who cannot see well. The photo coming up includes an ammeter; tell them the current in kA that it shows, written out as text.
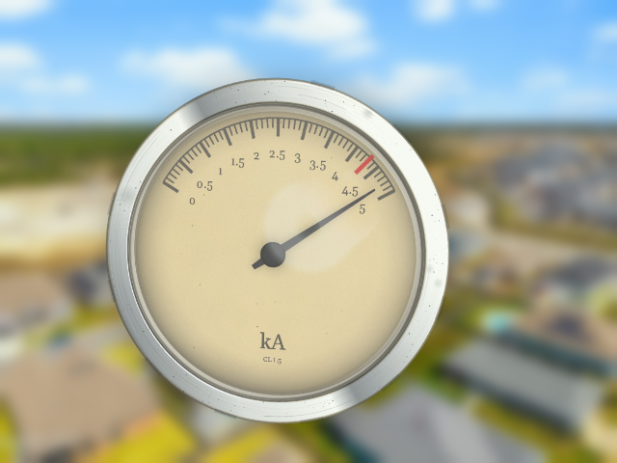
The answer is 4.8 kA
